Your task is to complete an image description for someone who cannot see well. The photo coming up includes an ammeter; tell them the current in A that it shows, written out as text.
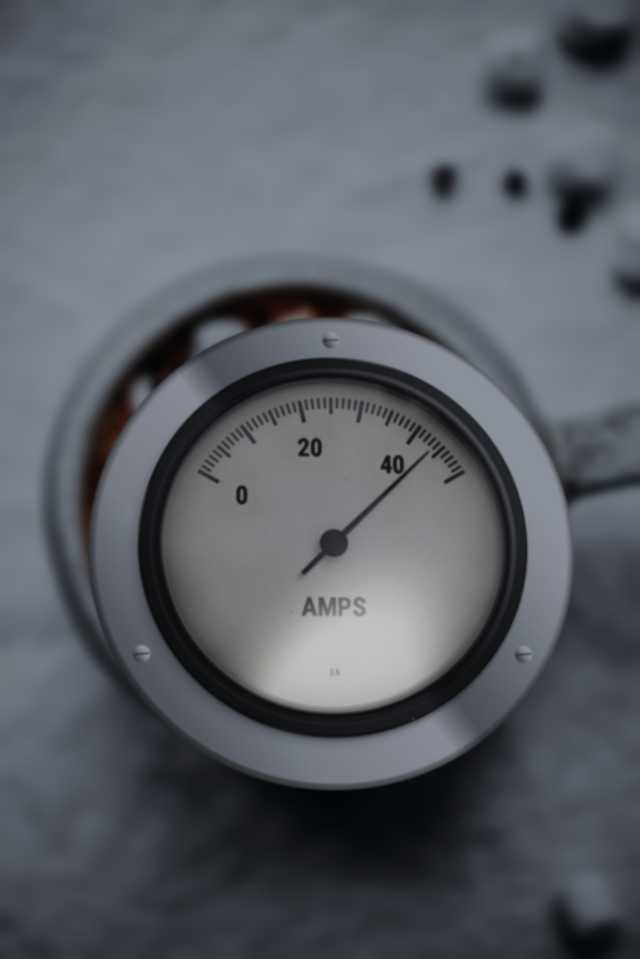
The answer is 44 A
